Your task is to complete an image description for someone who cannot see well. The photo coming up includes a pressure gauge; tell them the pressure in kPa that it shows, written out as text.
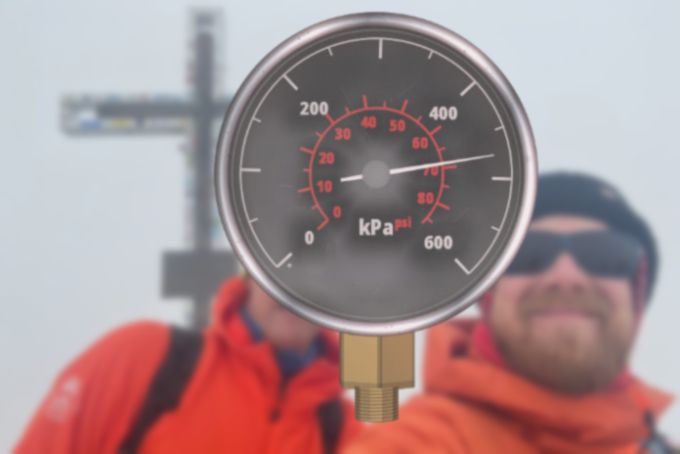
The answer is 475 kPa
